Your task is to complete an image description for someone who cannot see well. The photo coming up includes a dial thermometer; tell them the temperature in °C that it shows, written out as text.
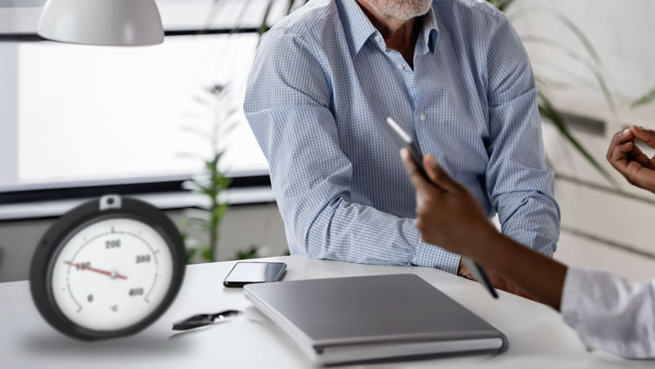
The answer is 100 °C
